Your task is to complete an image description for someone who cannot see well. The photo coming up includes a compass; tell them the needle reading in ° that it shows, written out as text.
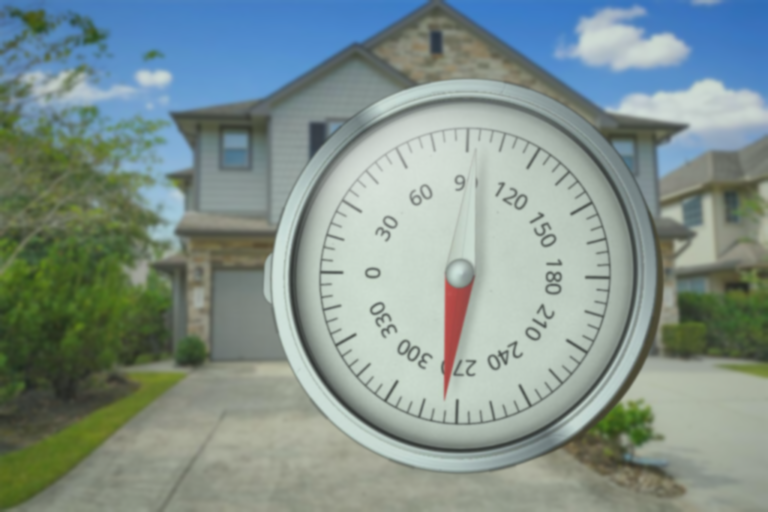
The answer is 275 °
